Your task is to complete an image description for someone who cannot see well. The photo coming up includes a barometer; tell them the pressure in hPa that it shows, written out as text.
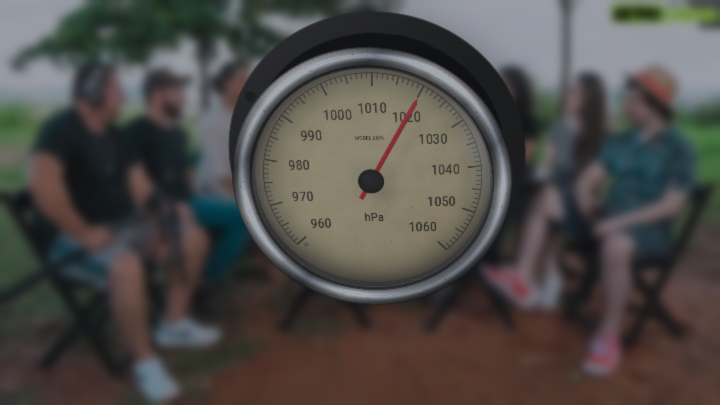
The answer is 1020 hPa
